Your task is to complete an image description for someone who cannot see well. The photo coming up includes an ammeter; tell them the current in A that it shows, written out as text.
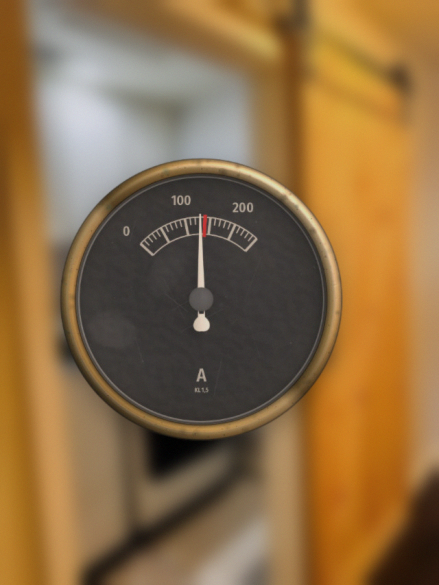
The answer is 130 A
